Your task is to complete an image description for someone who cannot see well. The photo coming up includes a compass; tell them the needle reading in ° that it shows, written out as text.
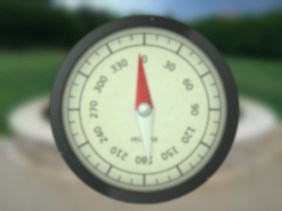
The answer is 355 °
